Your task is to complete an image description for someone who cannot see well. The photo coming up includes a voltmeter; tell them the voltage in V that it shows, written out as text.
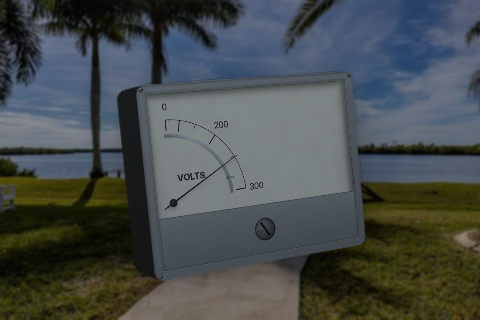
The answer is 250 V
